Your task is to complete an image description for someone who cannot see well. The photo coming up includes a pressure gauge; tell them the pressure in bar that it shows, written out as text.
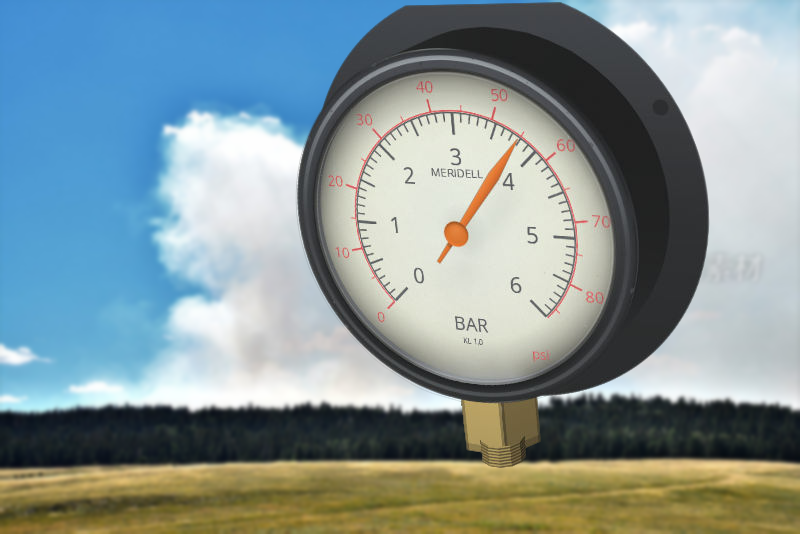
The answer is 3.8 bar
